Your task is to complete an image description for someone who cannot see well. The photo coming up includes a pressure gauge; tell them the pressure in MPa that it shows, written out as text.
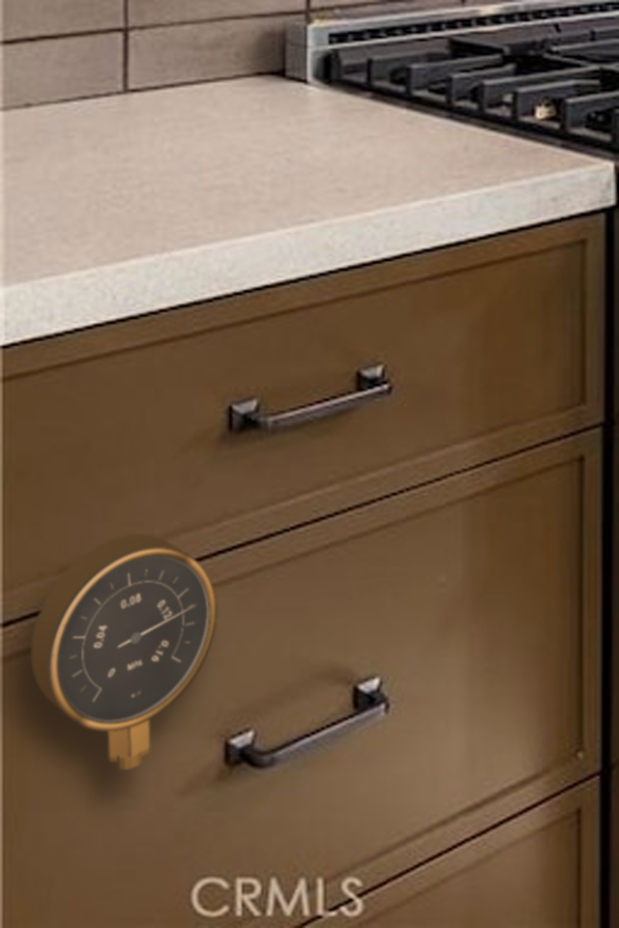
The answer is 0.13 MPa
